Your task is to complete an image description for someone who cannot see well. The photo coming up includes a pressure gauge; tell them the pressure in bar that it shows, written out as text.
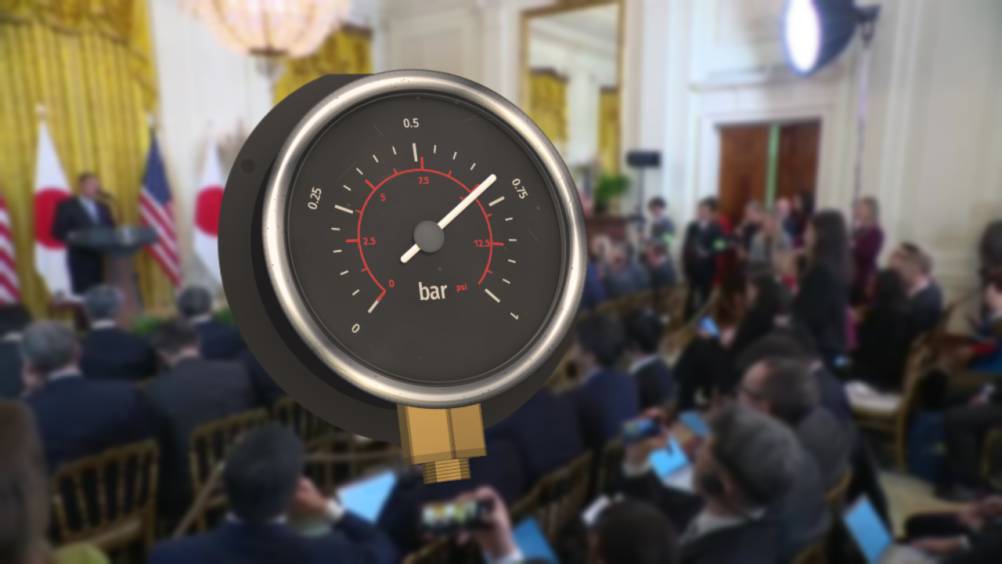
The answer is 0.7 bar
